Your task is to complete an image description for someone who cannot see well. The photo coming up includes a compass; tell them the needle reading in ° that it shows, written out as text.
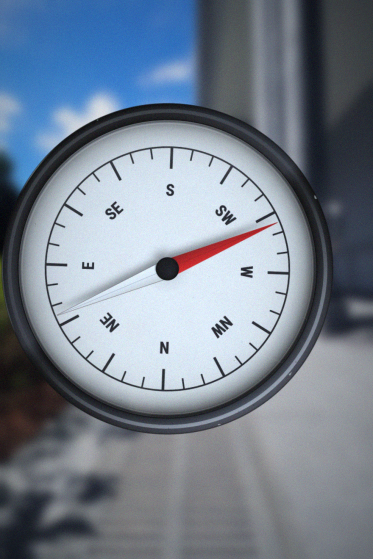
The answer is 245 °
